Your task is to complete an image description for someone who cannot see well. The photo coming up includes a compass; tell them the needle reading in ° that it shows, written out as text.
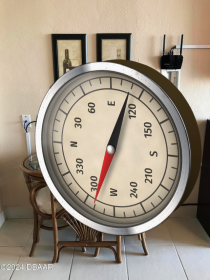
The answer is 290 °
